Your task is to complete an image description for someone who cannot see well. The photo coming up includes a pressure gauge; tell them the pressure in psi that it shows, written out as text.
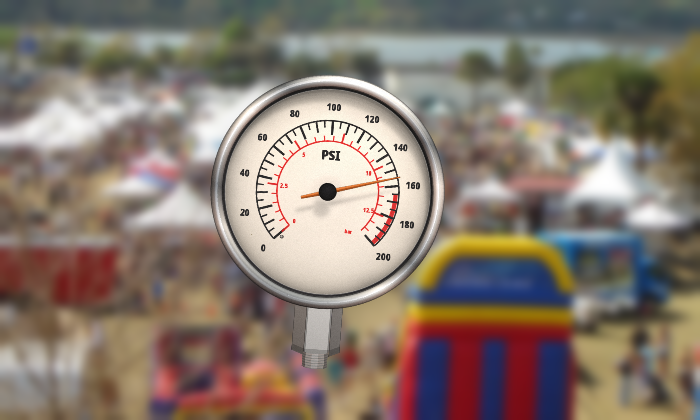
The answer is 155 psi
